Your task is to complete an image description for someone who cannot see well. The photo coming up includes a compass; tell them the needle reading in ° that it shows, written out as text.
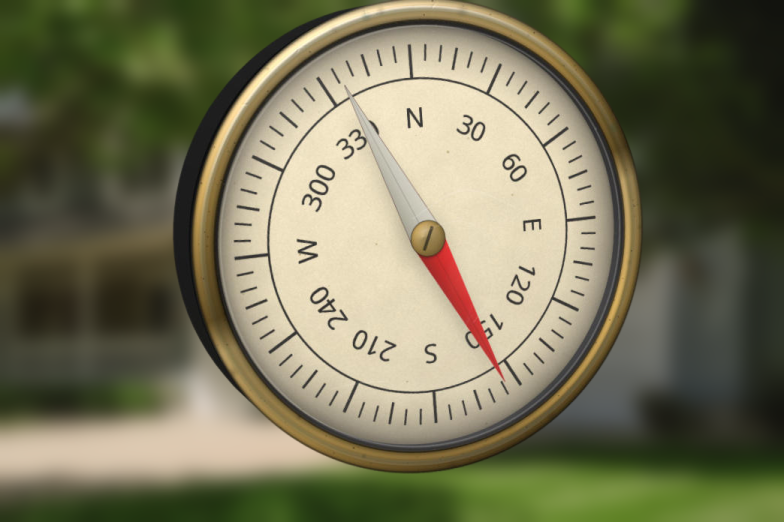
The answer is 155 °
